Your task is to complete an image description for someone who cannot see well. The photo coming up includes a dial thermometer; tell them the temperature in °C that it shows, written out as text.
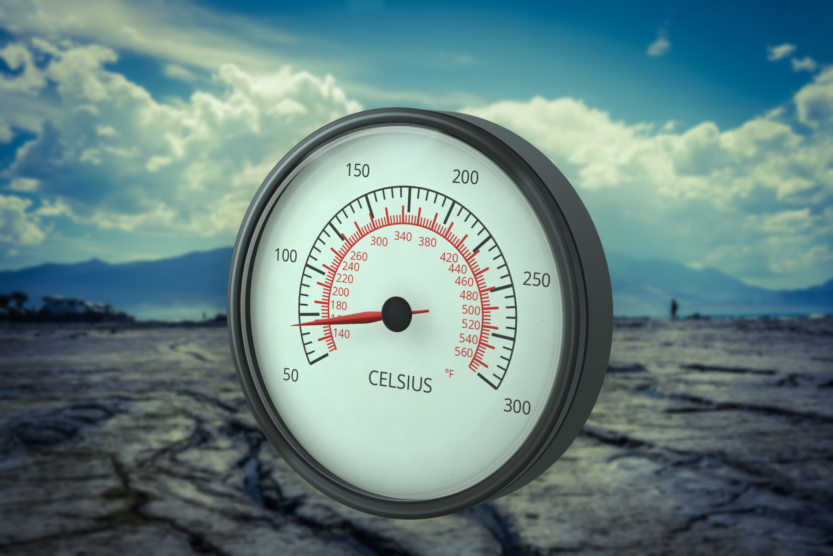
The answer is 70 °C
